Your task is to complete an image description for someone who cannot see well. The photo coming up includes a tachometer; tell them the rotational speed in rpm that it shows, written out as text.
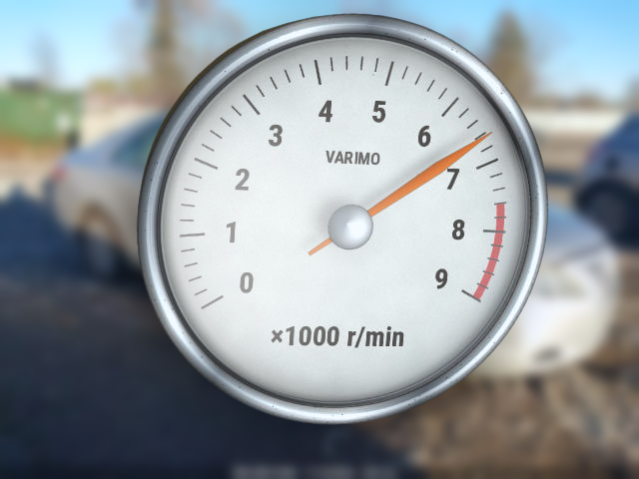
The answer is 6600 rpm
